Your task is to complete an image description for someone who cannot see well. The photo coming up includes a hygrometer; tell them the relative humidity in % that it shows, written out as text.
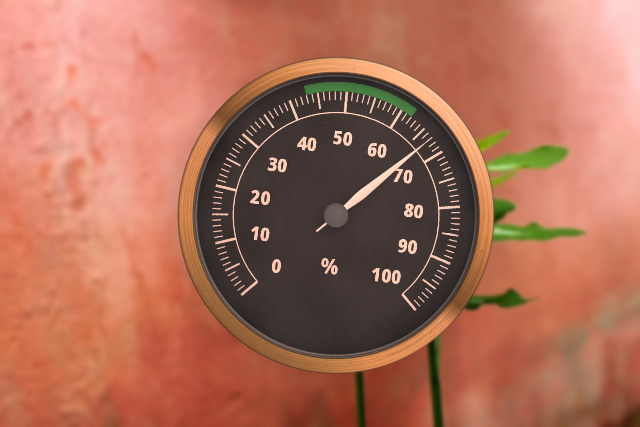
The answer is 67 %
